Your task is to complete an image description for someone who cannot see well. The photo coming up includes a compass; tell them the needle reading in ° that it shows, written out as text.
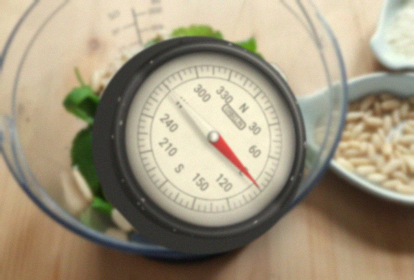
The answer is 90 °
